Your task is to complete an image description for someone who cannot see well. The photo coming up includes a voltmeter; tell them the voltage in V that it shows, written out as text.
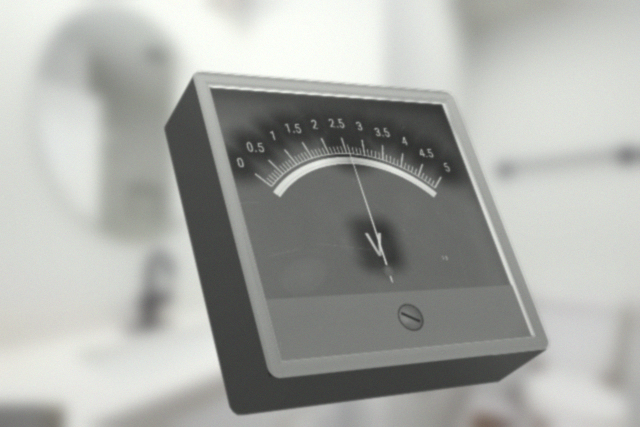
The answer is 2.5 V
